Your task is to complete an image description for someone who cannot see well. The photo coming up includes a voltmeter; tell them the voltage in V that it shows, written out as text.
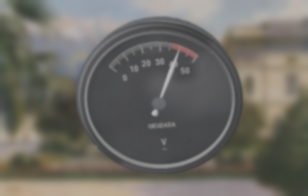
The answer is 40 V
